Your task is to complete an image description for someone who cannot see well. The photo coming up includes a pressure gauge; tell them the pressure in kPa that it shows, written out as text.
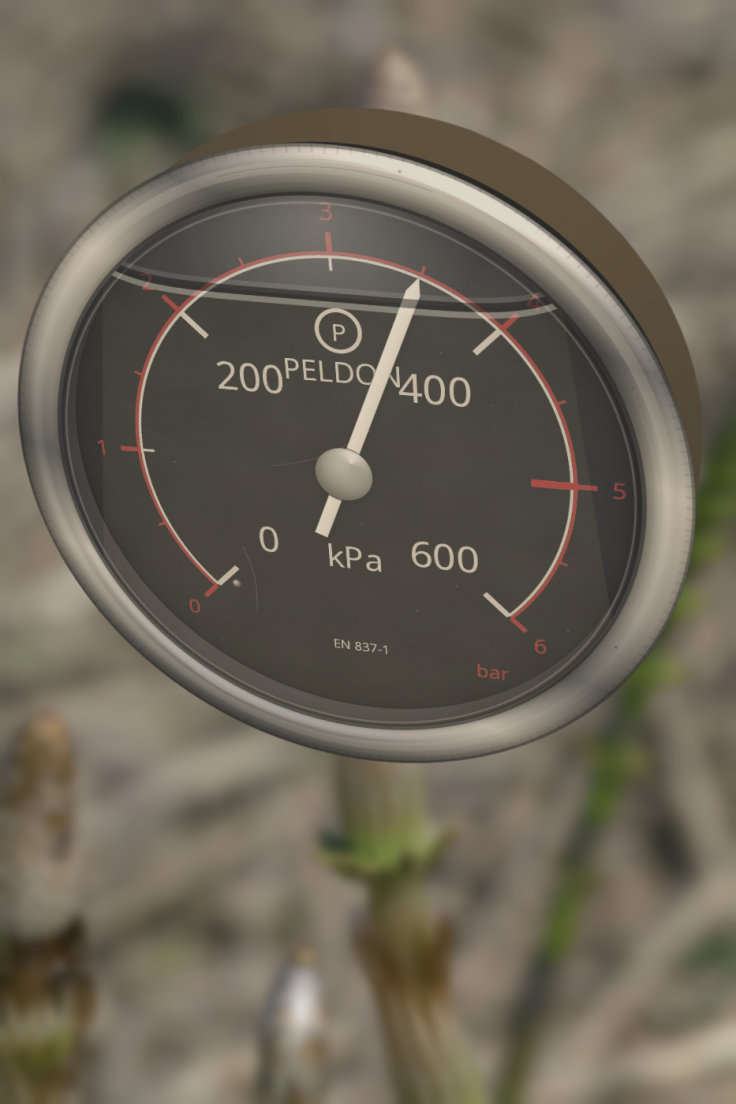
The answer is 350 kPa
